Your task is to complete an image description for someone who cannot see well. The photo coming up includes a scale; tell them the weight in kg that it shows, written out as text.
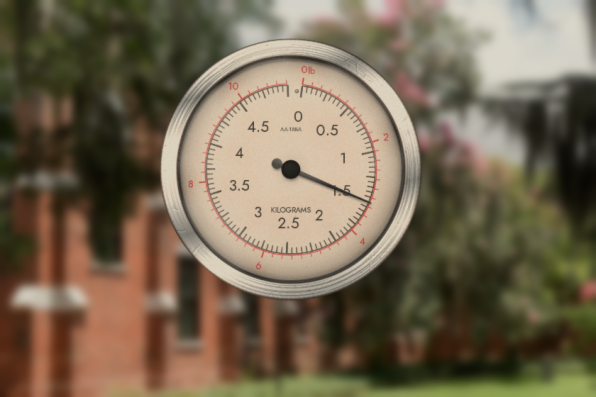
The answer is 1.5 kg
